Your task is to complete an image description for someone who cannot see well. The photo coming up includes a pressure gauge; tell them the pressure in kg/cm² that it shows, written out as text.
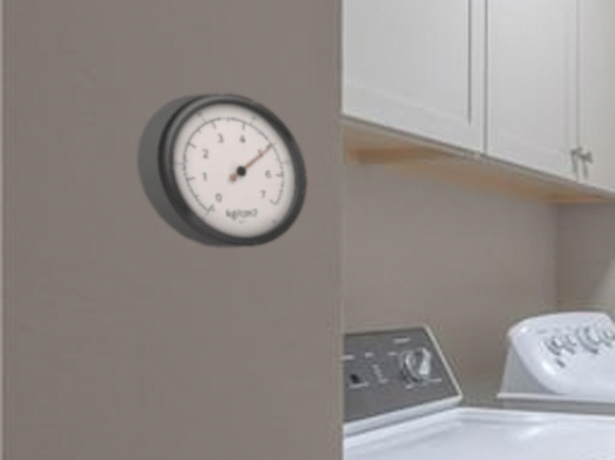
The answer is 5 kg/cm²
